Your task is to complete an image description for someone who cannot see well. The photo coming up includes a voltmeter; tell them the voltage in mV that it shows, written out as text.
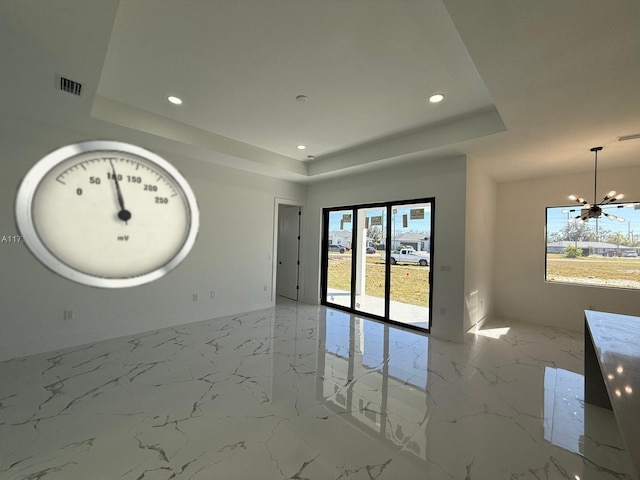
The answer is 100 mV
